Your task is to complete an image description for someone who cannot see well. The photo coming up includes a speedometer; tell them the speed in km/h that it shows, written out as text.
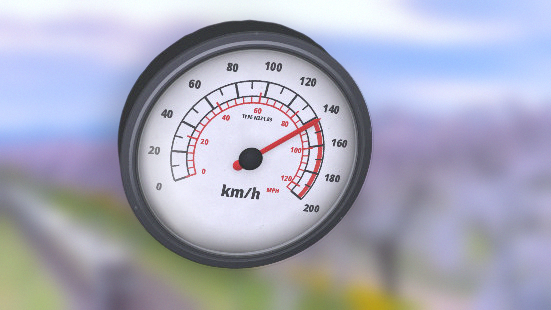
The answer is 140 km/h
